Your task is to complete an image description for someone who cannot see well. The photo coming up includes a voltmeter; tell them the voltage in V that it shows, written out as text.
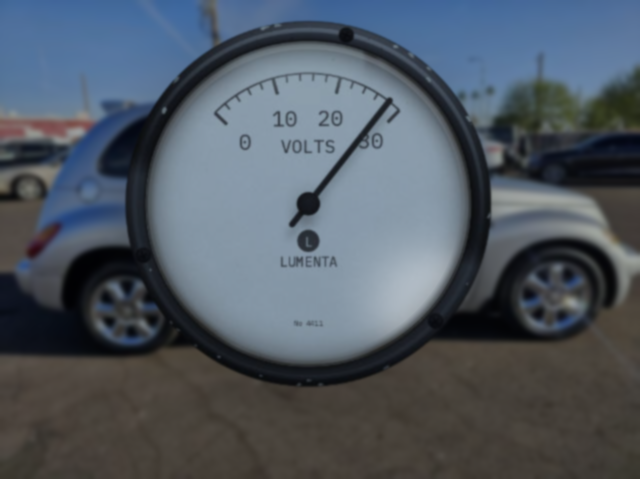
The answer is 28 V
